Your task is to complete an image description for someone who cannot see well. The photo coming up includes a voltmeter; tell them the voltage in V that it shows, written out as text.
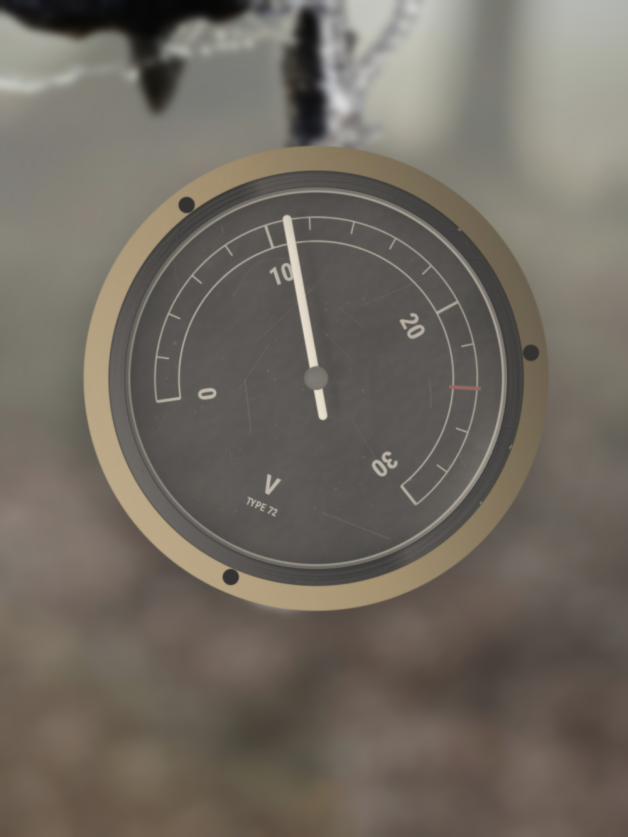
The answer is 11 V
